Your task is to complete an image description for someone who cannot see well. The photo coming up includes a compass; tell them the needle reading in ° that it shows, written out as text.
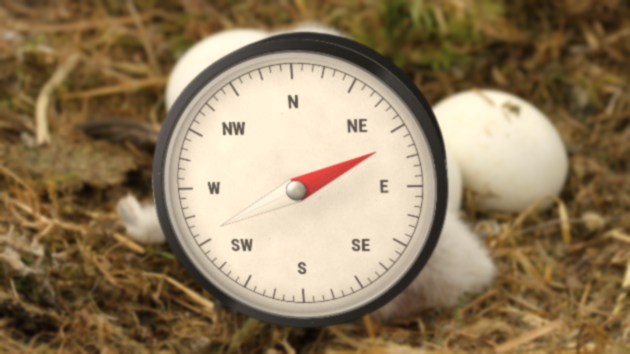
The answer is 65 °
